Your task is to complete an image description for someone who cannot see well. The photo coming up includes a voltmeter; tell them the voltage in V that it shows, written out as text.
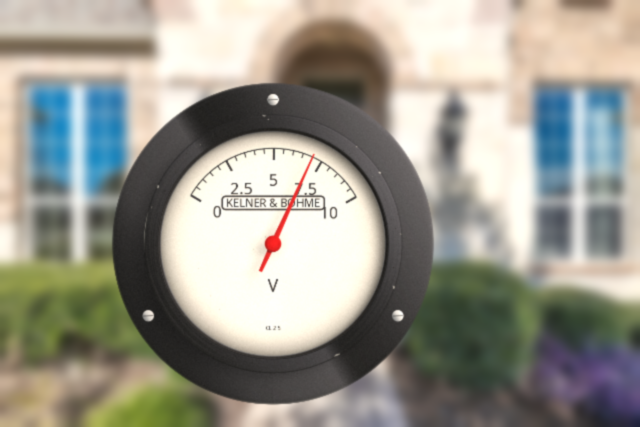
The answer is 7 V
